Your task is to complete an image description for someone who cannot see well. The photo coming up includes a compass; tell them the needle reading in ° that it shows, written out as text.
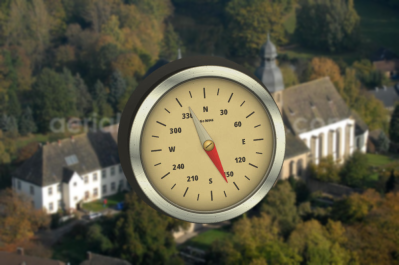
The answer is 157.5 °
